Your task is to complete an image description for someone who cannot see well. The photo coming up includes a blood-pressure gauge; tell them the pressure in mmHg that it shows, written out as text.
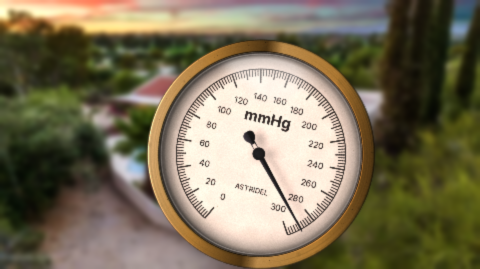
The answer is 290 mmHg
